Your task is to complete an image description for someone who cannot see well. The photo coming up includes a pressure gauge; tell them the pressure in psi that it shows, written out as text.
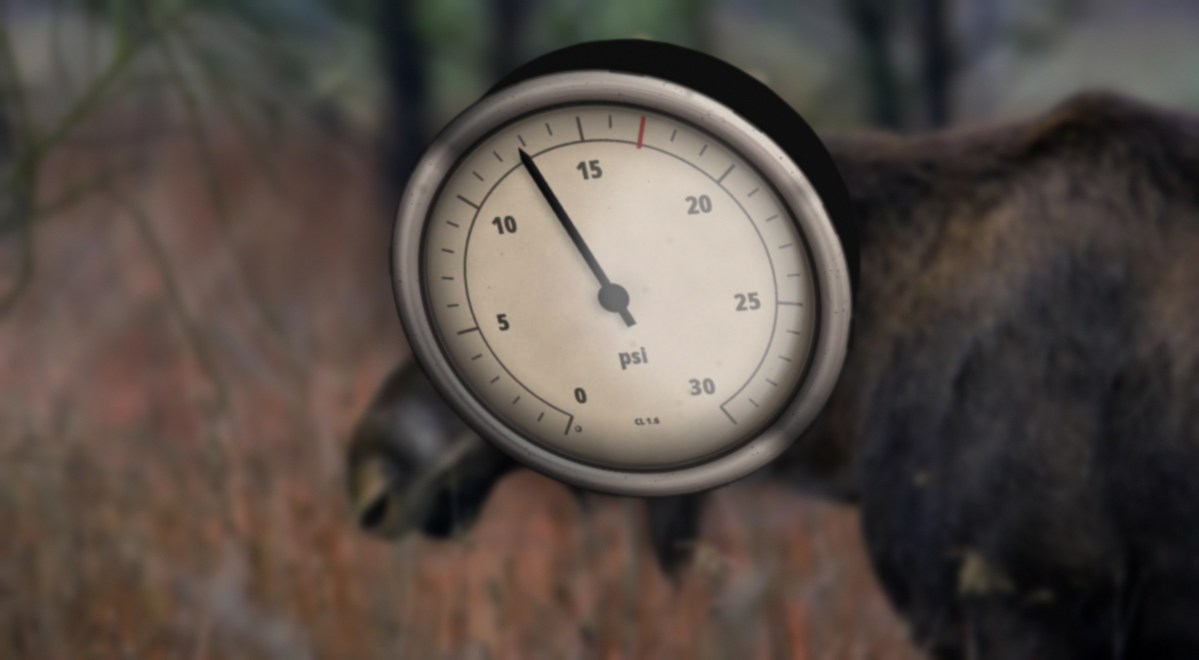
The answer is 13 psi
